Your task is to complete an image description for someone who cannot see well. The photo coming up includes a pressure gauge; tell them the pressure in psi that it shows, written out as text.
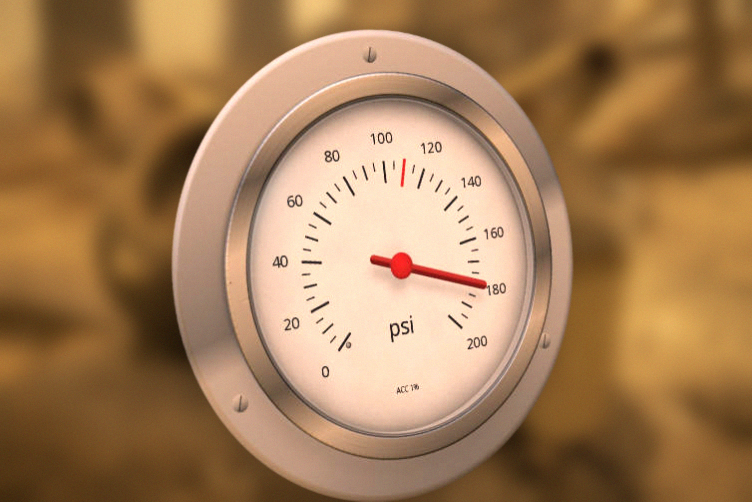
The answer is 180 psi
